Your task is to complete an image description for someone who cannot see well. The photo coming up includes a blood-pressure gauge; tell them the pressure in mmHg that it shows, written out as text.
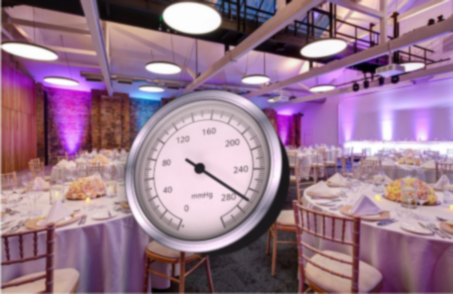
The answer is 270 mmHg
